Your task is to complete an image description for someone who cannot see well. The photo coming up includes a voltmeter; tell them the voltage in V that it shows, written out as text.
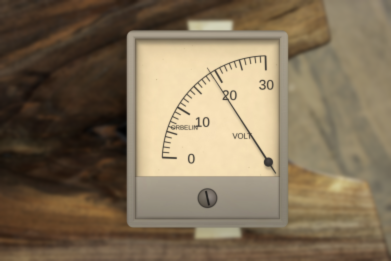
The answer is 19 V
